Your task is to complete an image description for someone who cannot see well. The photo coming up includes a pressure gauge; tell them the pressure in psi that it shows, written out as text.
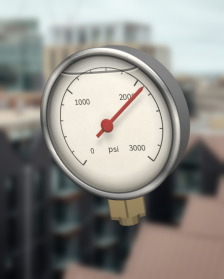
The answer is 2100 psi
